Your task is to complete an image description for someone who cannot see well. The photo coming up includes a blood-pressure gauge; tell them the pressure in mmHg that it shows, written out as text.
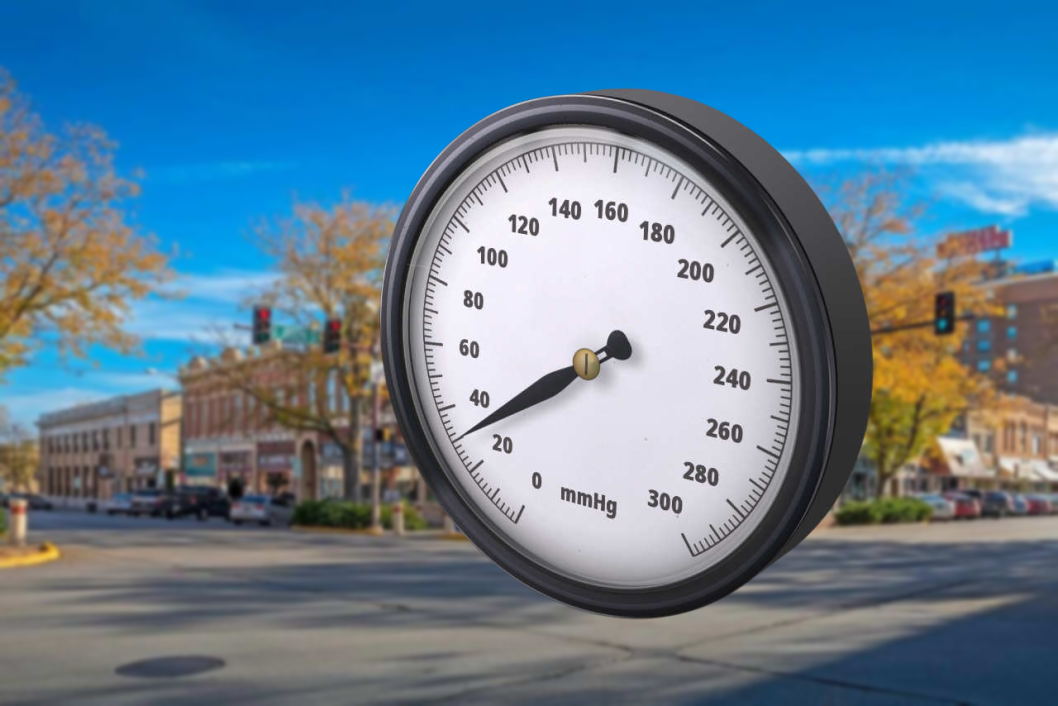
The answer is 30 mmHg
